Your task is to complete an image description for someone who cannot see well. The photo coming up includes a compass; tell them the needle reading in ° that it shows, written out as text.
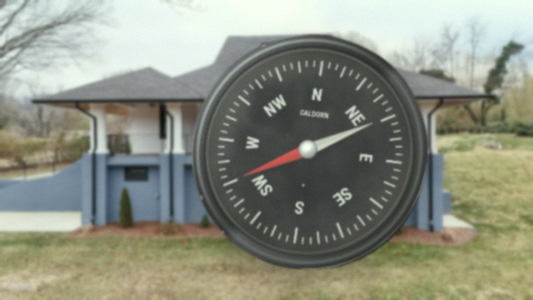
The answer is 240 °
